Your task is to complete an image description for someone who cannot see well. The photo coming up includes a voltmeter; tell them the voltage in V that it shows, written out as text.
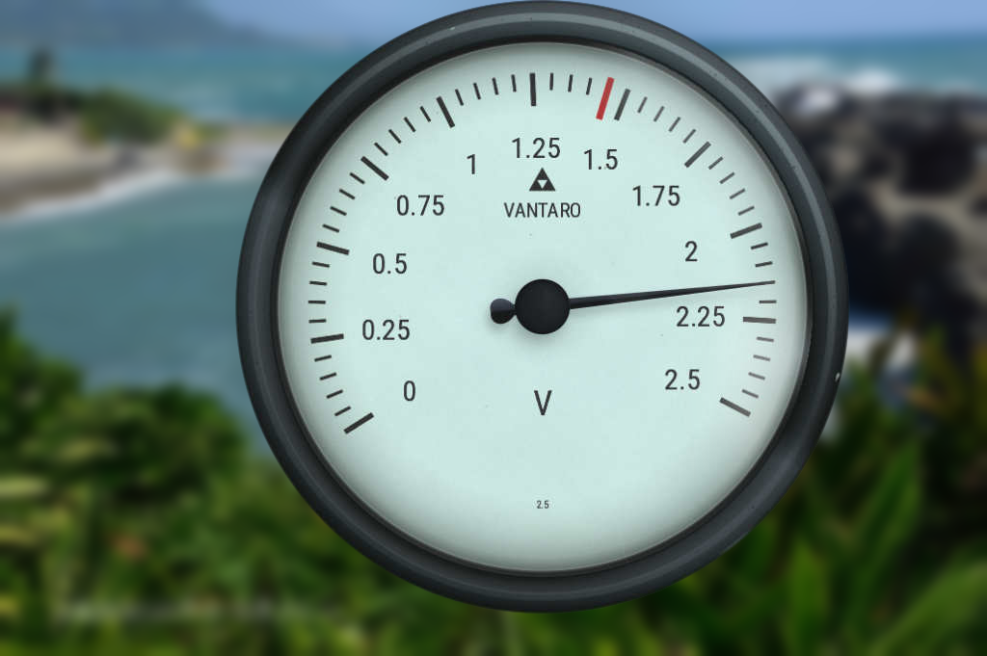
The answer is 2.15 V
